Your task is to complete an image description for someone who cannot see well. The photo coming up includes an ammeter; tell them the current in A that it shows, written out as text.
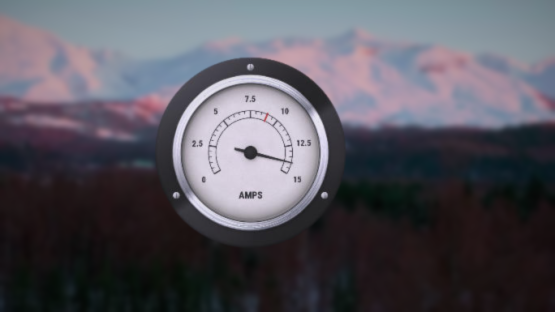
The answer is 14 A
